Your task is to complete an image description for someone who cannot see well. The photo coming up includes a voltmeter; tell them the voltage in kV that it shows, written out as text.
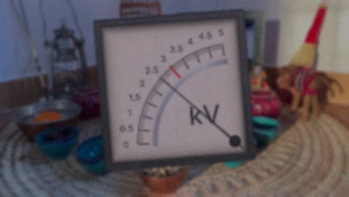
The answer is 2.5 kV
